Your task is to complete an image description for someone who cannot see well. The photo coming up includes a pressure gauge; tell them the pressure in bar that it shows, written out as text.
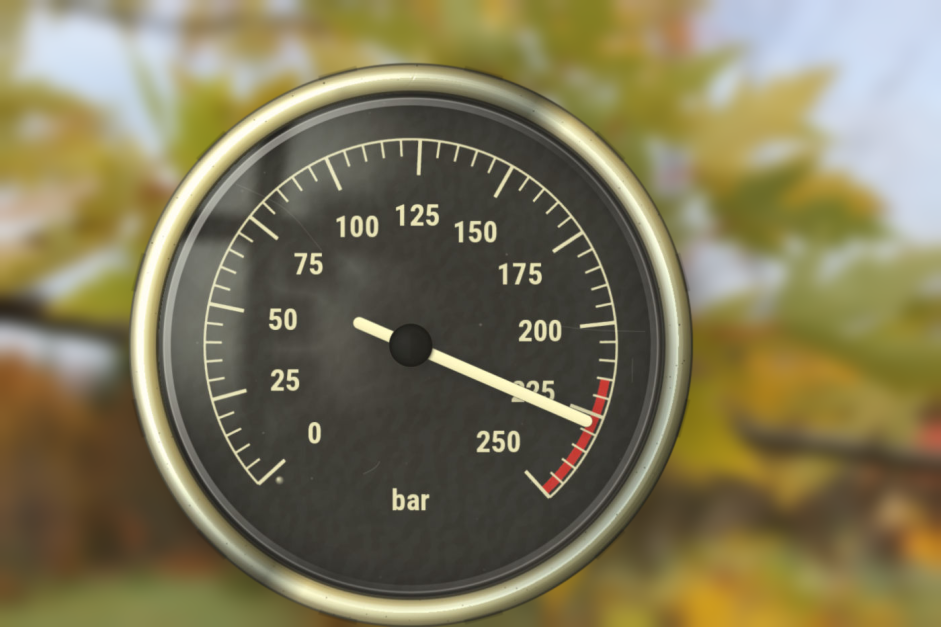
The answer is 227.5 bar
